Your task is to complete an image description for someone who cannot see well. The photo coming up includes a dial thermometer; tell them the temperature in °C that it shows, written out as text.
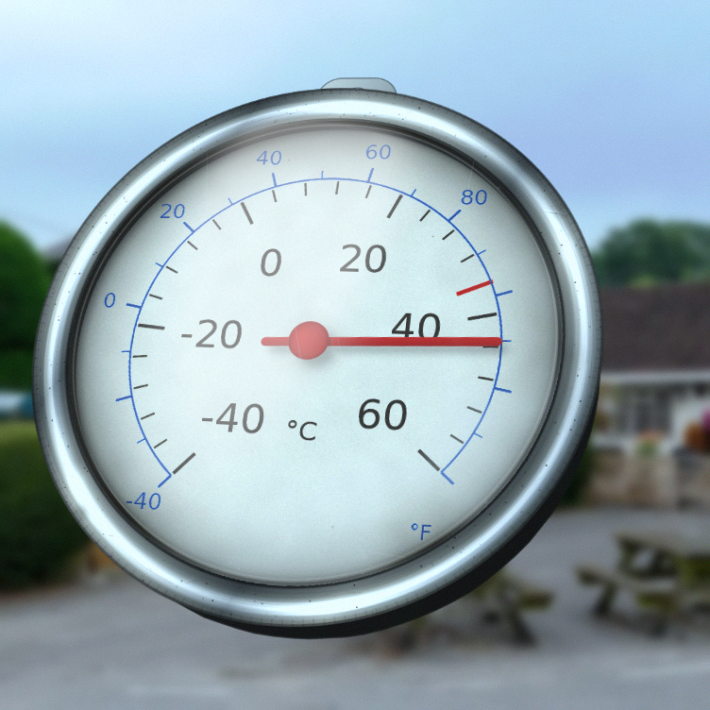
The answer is 44 °C
